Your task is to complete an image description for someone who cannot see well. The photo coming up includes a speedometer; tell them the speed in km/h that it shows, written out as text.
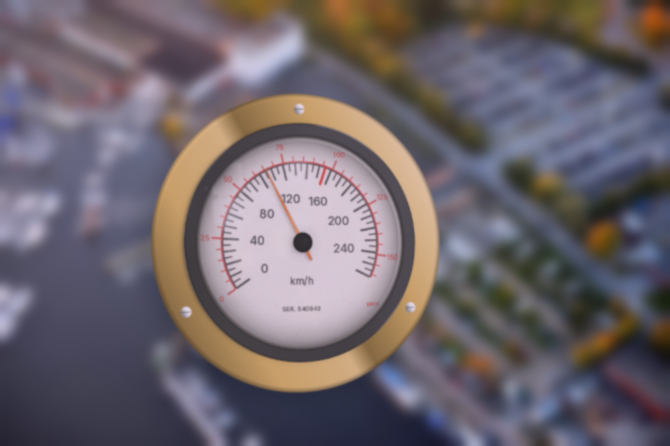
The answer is 105 km/h
